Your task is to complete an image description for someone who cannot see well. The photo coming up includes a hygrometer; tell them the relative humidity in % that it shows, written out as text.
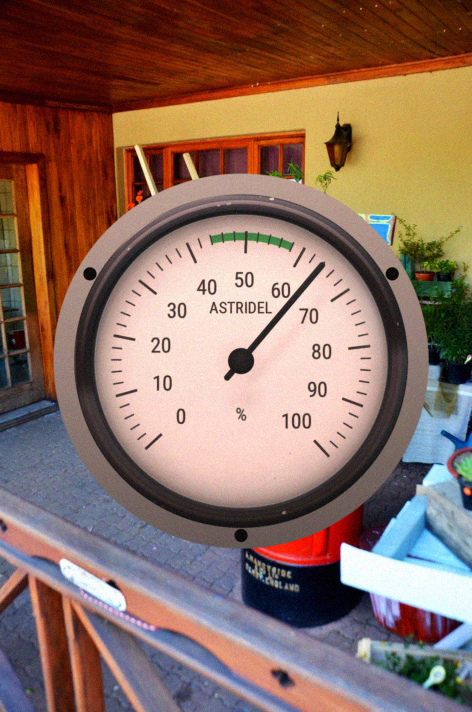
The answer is 64 %
